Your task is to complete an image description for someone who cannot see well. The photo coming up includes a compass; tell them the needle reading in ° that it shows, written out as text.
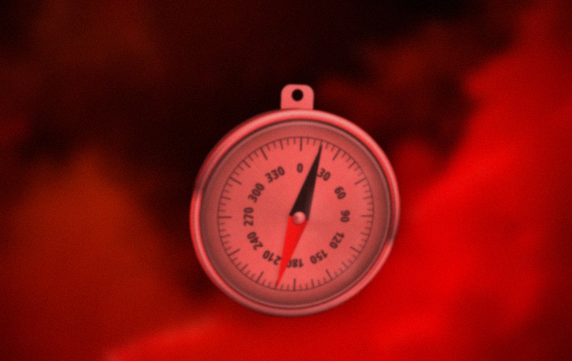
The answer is 195 °
